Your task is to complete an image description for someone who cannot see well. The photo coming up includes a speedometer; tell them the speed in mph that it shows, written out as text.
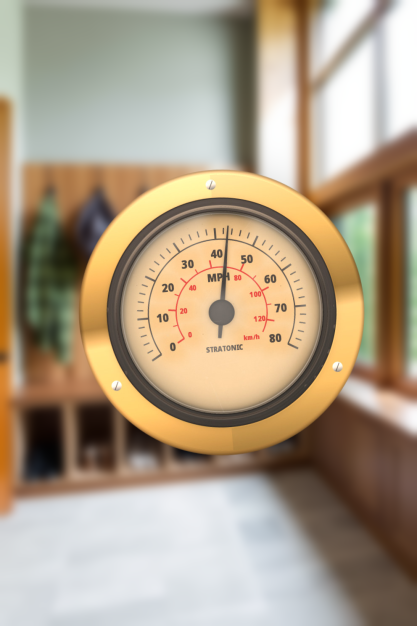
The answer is 43 mph
